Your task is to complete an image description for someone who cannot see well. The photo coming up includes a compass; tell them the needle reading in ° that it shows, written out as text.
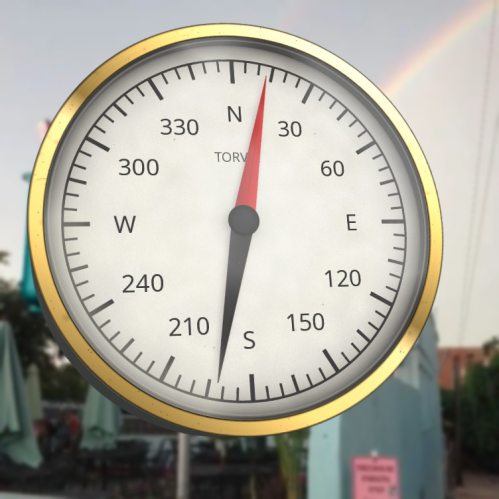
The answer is 12.5 °
